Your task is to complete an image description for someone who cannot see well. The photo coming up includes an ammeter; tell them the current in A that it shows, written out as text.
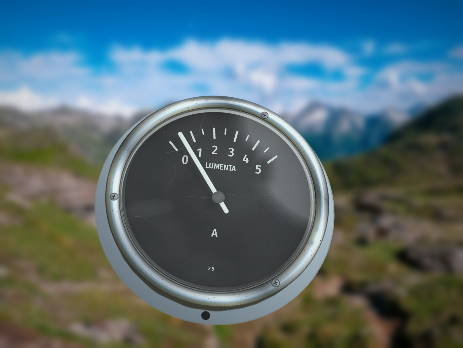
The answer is 0.5 A
